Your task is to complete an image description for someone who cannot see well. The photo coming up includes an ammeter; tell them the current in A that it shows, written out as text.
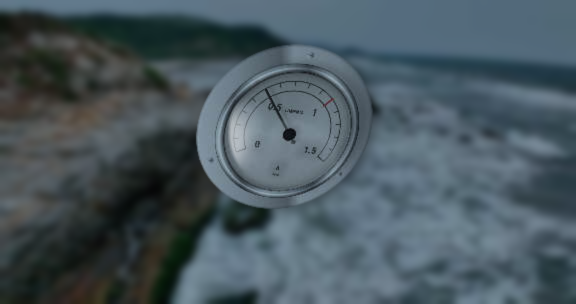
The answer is 0.5 A
